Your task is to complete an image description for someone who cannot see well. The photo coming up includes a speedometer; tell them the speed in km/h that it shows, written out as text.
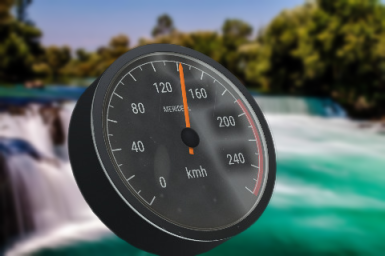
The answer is 140 km/h
